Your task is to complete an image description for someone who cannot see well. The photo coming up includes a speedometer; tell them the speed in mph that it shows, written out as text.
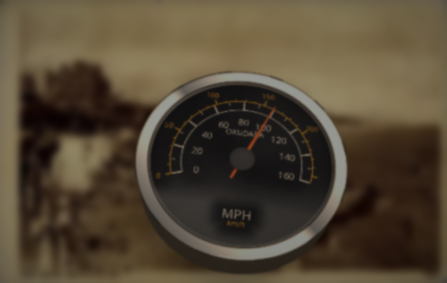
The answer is 100 mph
